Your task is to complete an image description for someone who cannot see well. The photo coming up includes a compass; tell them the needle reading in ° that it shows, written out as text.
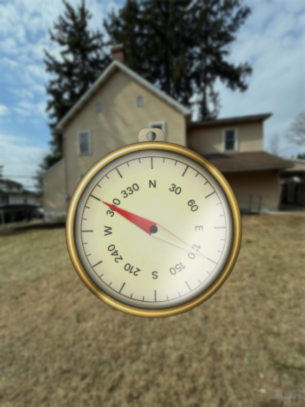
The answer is 300 °
